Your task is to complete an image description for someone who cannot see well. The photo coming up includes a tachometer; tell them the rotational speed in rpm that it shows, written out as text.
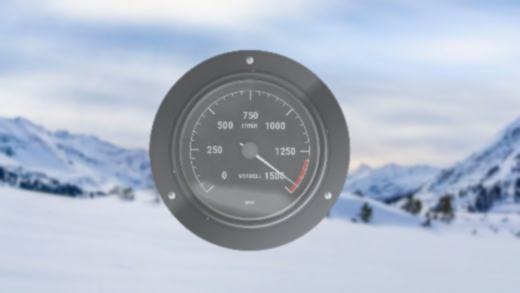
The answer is 1450 rpm
